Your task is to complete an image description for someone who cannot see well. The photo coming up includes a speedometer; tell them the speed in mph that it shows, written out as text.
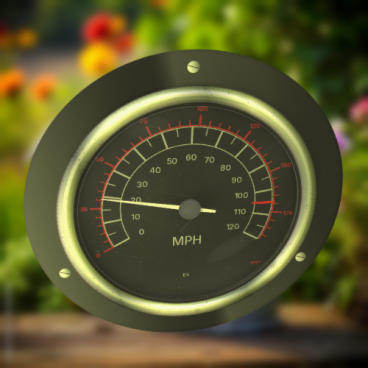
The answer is 20 mph
